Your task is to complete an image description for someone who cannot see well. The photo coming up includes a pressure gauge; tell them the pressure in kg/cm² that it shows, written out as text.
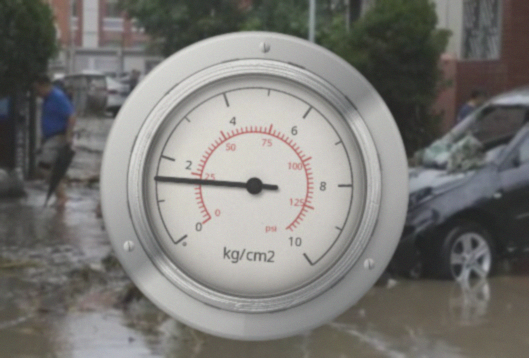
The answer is 1.5 kg/cm²
